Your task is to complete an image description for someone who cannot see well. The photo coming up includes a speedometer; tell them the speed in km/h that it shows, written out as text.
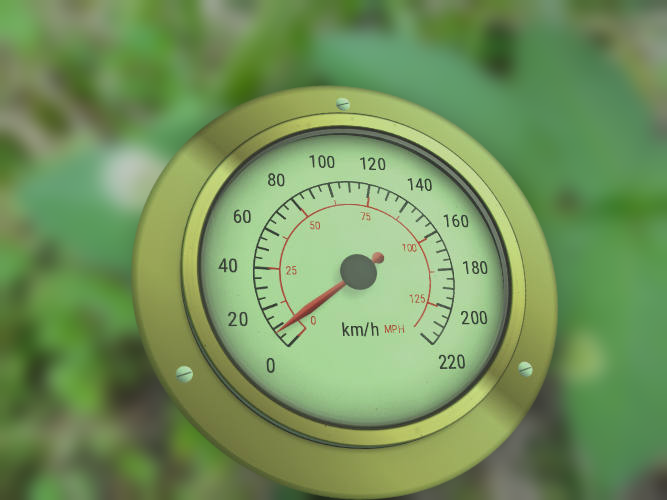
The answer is 7.5 km/h
